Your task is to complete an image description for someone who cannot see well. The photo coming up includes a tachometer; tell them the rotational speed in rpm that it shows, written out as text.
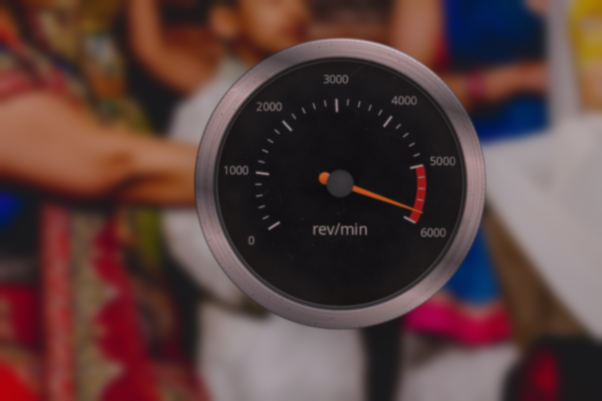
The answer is 5800 rpm
